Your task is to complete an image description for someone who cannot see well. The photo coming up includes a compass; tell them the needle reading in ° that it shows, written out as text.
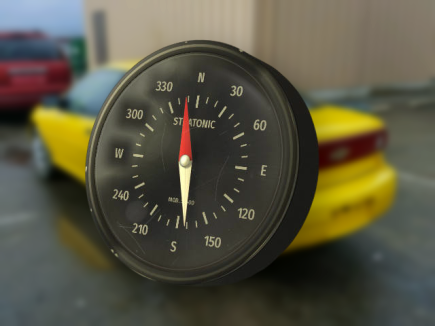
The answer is 350 °
